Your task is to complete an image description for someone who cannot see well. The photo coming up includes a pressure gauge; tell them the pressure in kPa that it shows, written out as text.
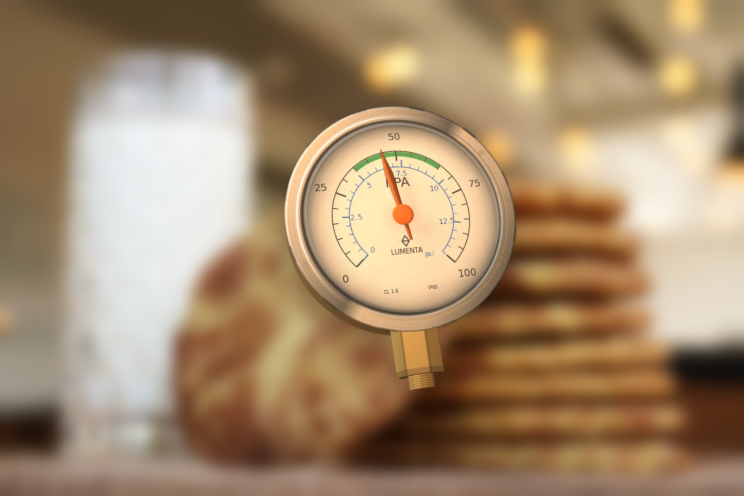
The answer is 45 kPa
